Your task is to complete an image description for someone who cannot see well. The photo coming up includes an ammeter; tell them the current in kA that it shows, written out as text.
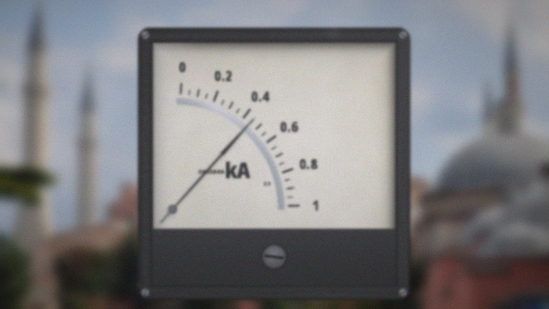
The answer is 0.45 kA
